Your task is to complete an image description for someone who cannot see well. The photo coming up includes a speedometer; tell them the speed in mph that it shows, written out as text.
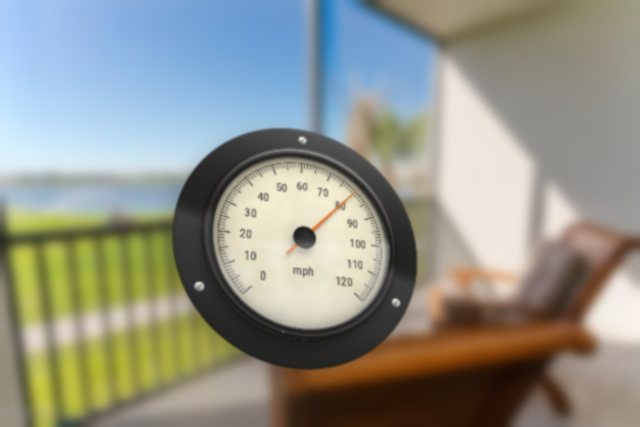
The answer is 80 mph
